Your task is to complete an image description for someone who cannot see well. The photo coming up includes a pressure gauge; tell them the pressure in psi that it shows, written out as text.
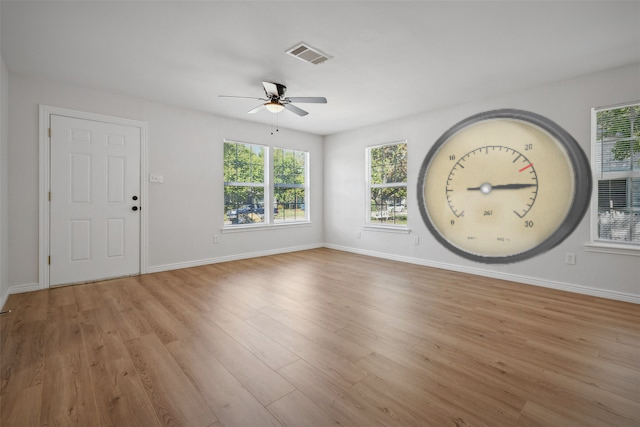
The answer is 25 psi
